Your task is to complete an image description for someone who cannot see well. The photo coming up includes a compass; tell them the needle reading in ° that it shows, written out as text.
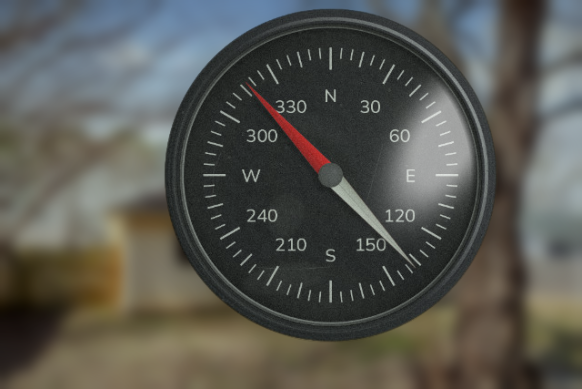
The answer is 317.5 °
